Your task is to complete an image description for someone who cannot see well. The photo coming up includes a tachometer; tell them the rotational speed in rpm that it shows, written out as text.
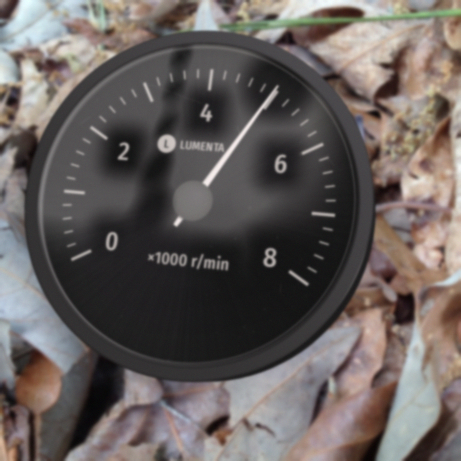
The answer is 5000 rpm
